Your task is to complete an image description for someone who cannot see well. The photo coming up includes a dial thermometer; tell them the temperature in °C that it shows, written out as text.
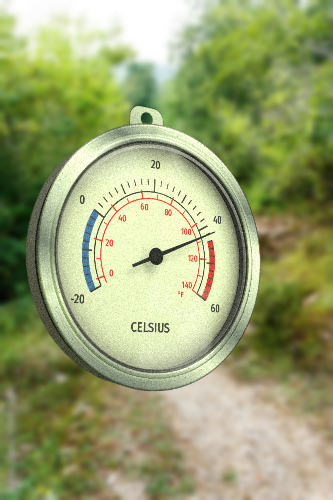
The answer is 42 °C
